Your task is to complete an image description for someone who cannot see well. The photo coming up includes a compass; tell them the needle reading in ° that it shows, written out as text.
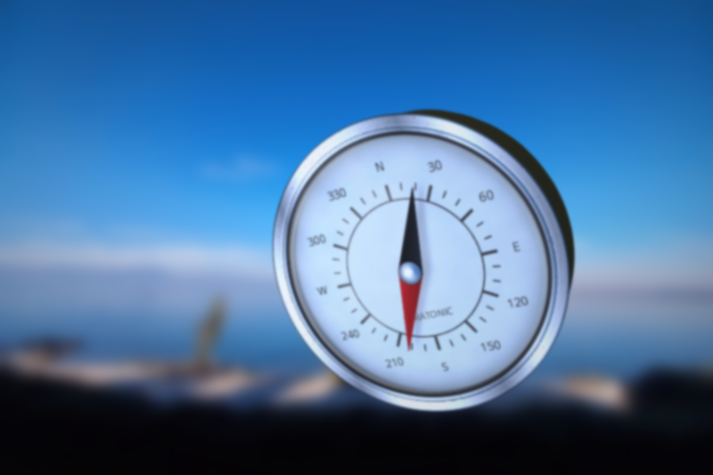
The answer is 200 °
